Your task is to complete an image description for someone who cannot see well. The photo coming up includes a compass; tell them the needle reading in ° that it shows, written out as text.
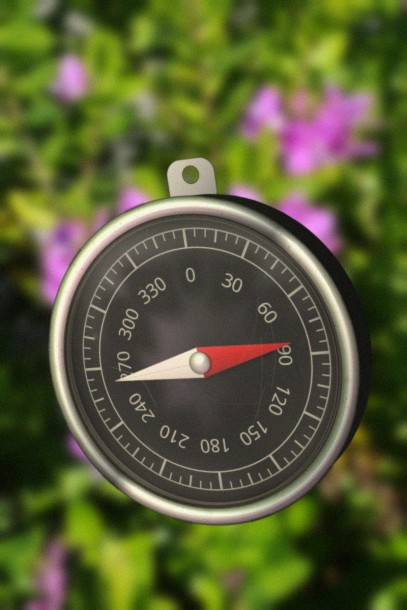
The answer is 82.5 °
